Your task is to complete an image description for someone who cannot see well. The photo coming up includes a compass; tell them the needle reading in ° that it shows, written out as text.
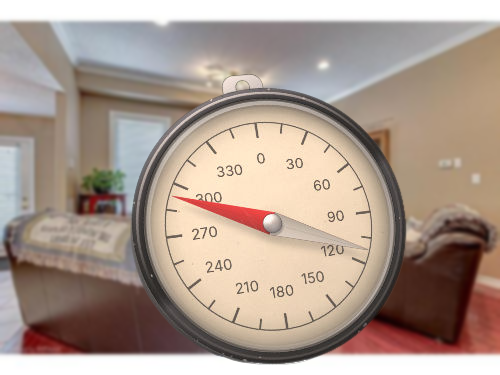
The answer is 292.5 °
